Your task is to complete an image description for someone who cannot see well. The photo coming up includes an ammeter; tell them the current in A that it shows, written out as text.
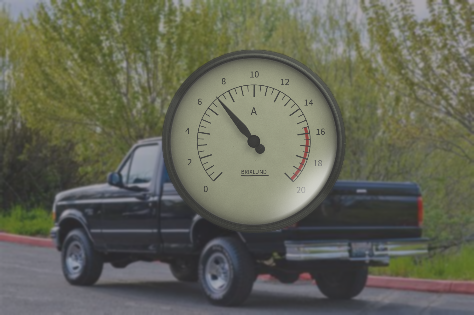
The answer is 7 A
